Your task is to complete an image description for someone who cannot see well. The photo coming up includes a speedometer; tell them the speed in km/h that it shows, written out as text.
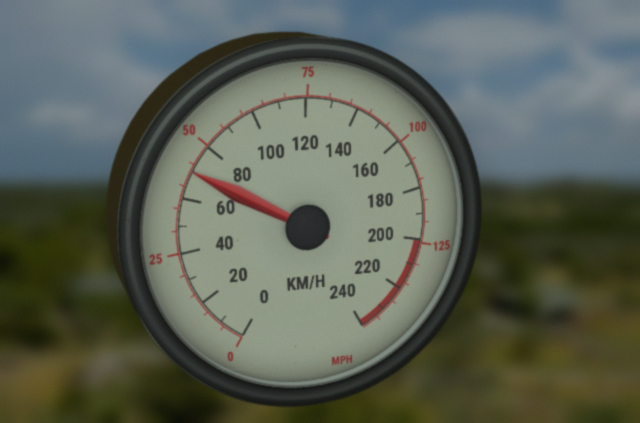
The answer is 70 km/h
